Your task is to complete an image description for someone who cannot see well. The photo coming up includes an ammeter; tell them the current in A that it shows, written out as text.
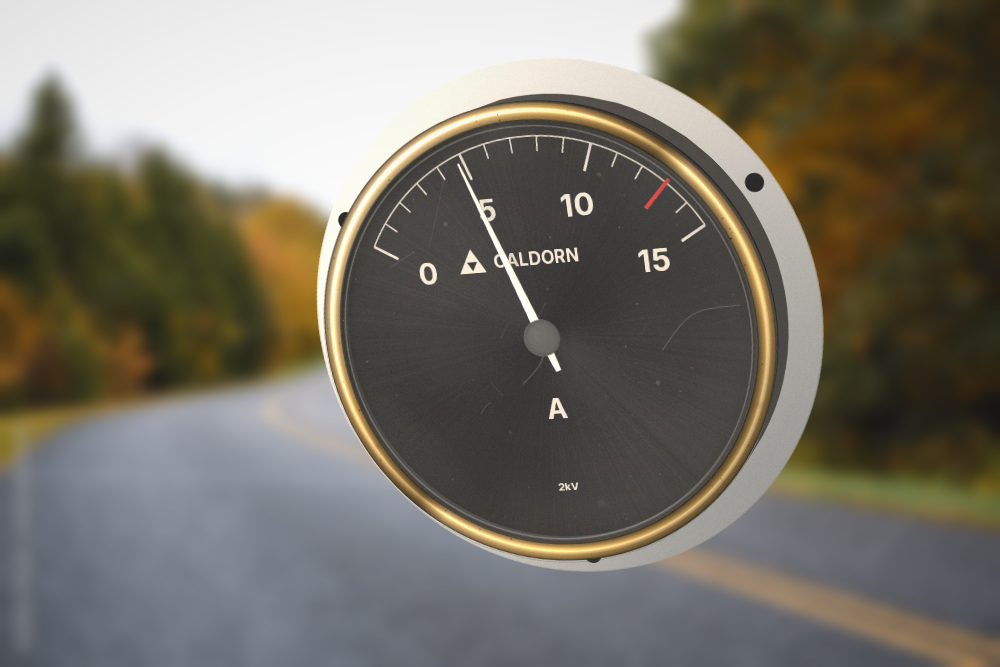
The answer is 5 A
